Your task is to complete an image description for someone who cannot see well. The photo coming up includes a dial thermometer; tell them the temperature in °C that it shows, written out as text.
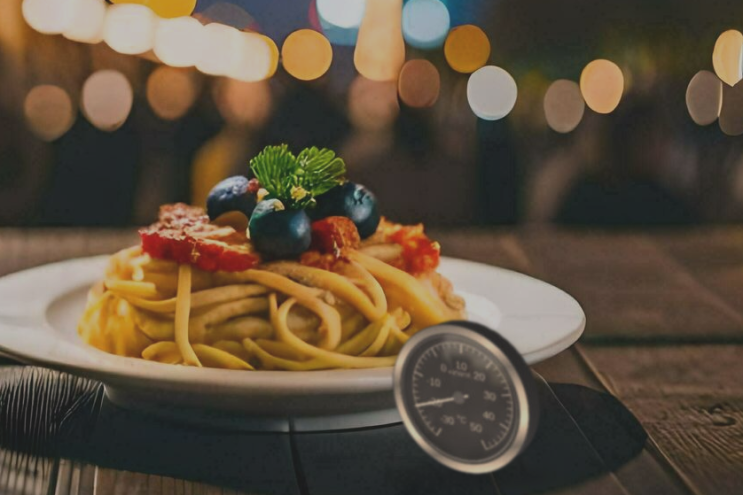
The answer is -20 °C
